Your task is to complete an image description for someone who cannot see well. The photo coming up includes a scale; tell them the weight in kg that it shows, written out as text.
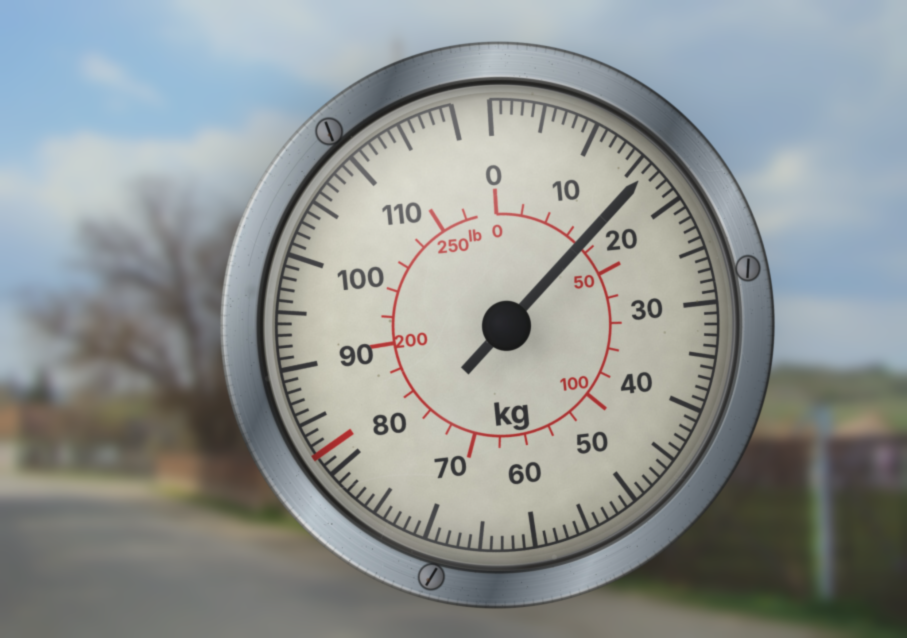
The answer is 16 kg
